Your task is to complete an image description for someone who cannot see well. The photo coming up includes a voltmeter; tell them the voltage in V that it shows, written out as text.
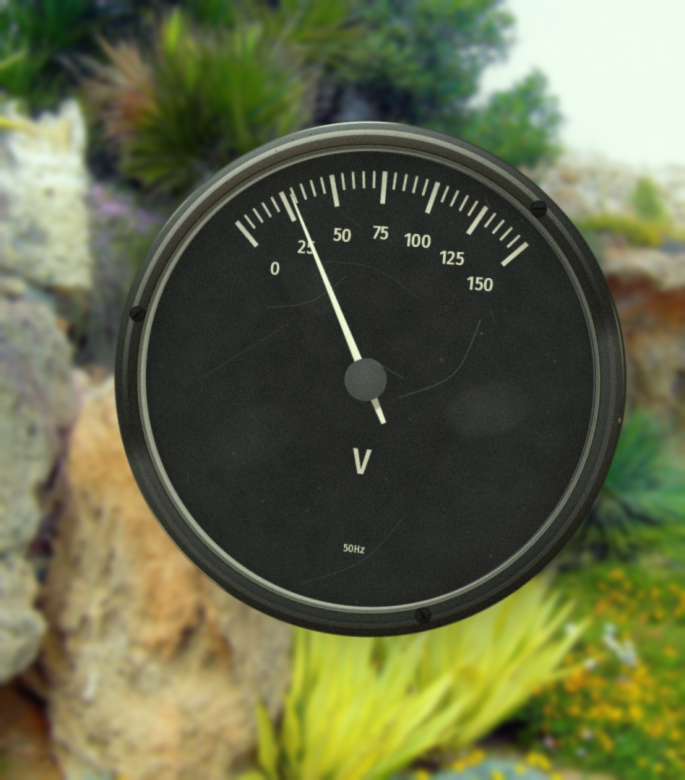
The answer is 30 V
